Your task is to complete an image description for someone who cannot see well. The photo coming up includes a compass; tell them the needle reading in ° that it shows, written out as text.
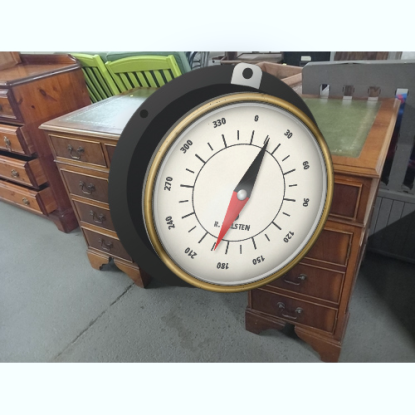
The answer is 195 °
